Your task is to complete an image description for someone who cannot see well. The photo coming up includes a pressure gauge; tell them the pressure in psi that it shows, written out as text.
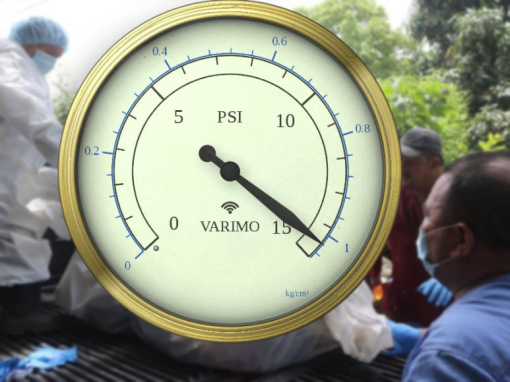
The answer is 14.5 psi
